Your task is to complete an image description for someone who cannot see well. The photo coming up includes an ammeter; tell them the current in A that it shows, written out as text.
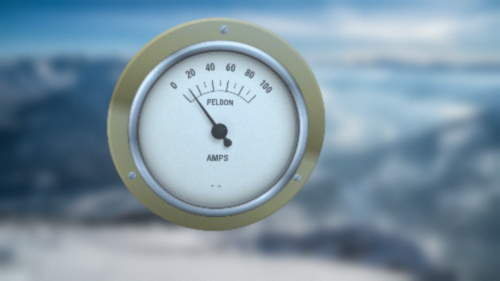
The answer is 10 A
